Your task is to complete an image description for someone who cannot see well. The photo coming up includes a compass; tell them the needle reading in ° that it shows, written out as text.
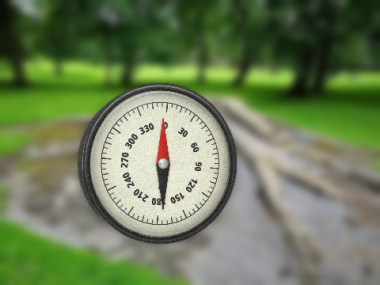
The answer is 355 °
